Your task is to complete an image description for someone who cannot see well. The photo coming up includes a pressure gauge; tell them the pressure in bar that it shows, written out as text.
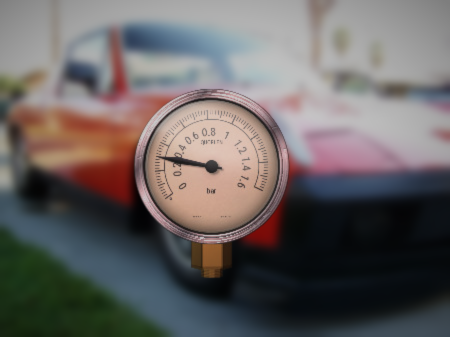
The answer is 0.3 bar
